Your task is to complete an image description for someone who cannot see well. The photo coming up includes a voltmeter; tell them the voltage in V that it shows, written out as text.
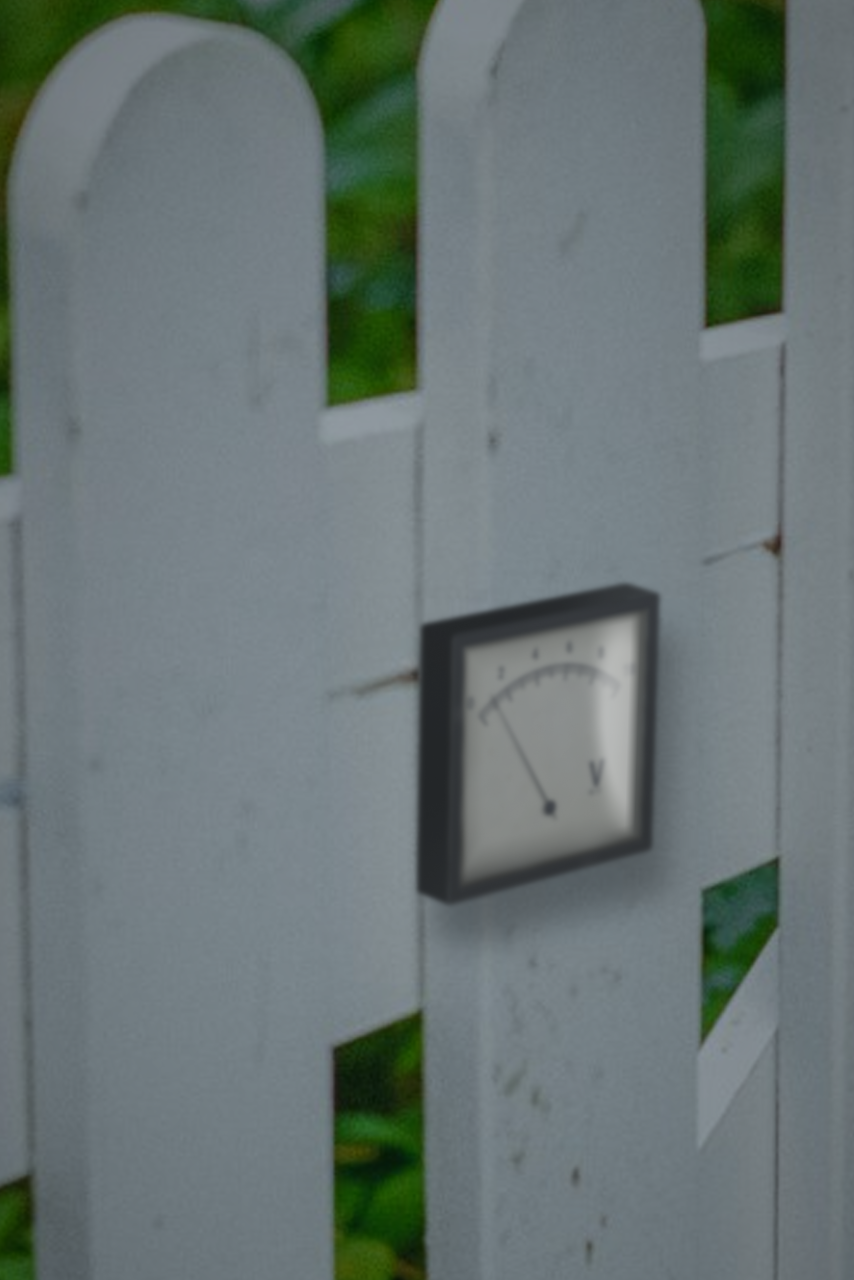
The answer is 1 V
